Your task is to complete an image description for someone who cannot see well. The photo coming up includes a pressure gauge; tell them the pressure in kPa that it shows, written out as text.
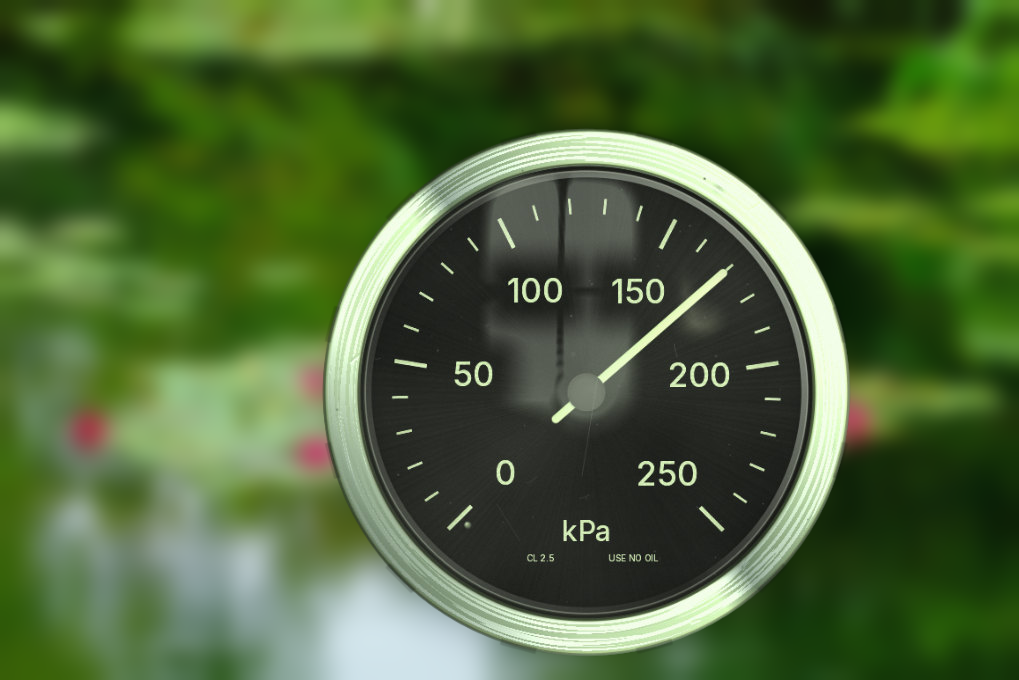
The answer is 170 kPa
